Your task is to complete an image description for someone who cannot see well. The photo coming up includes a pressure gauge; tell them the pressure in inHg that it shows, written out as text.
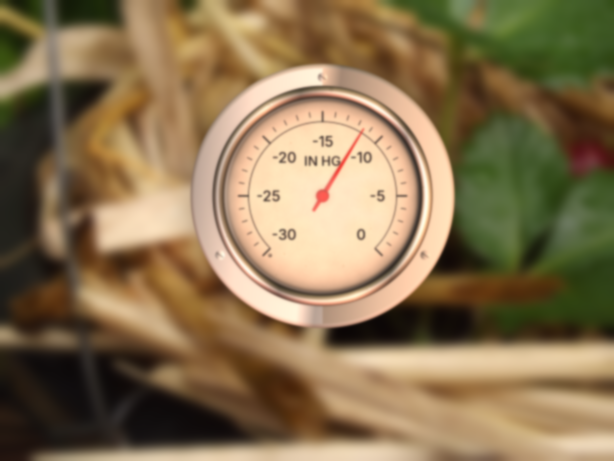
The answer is -11.5 inHg
